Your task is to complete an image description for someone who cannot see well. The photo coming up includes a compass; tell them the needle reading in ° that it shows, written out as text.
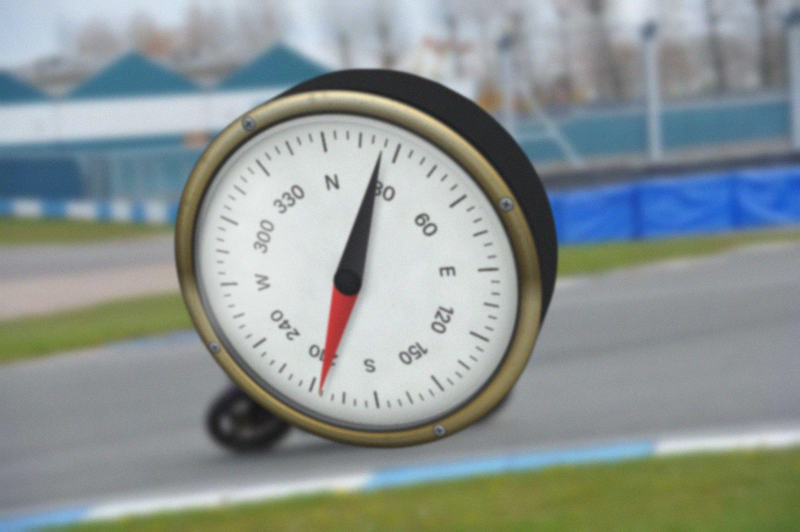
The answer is 205 °
